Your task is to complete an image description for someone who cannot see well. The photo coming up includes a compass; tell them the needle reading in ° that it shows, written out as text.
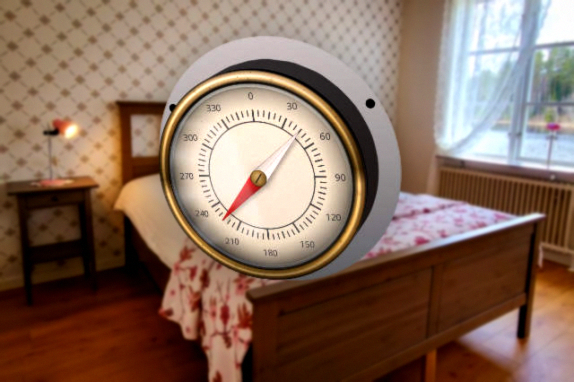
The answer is 225 °
